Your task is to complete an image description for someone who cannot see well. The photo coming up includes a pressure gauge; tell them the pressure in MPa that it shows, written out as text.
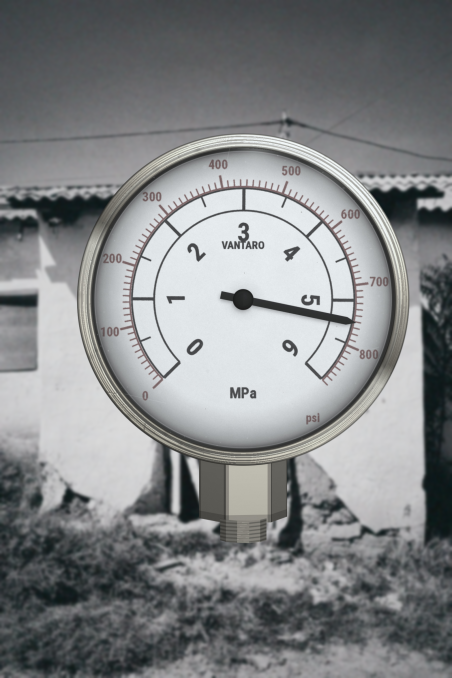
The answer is 5.25 MPa
